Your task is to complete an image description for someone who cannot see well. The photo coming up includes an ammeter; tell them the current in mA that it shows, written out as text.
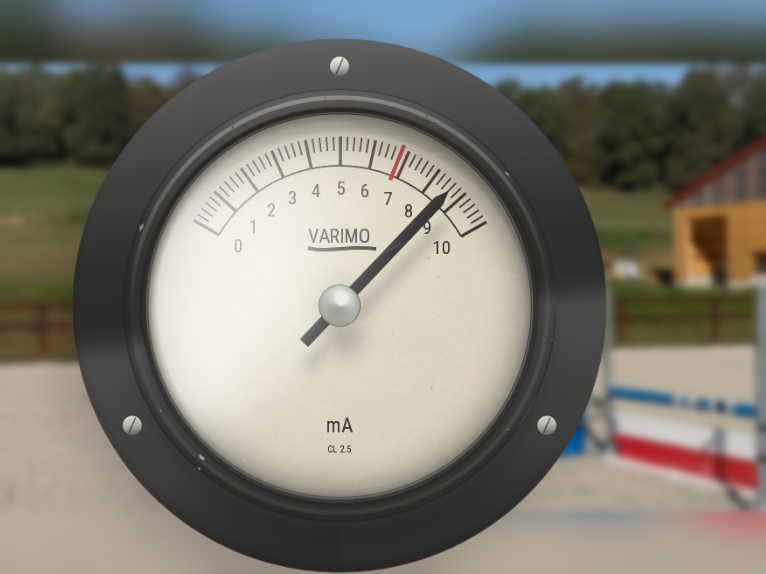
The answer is 8.6 mA
